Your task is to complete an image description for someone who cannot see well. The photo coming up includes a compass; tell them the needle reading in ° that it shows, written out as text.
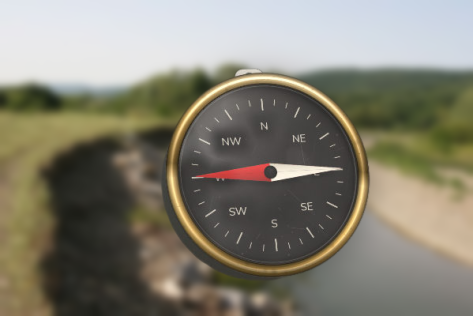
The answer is 270 °
